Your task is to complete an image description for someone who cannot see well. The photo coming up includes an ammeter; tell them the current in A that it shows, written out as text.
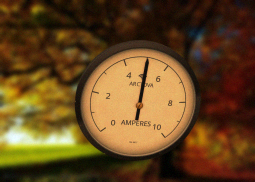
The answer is 5 A
